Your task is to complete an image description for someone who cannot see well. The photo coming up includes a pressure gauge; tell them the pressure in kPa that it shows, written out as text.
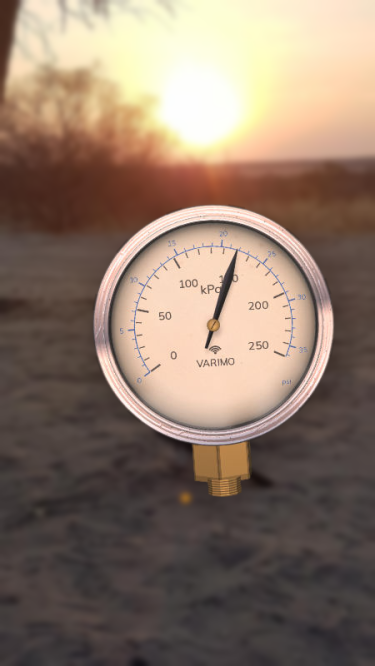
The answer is 150 kPa
